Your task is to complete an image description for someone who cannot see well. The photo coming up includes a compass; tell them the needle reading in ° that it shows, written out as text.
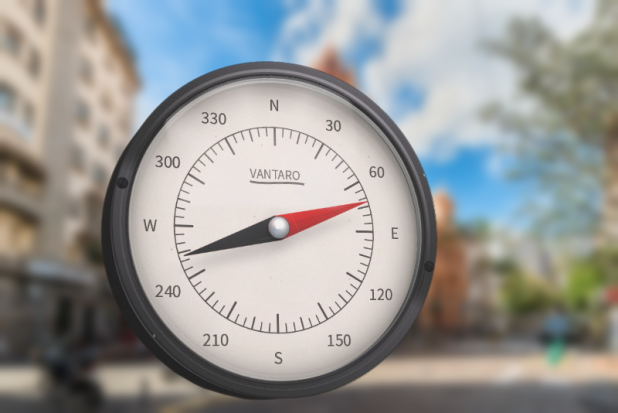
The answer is 72.5 °
